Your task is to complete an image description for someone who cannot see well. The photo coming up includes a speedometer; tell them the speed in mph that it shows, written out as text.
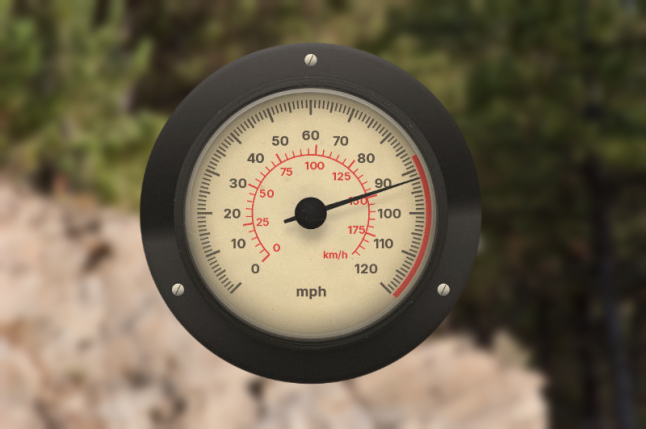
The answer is 92 mph
